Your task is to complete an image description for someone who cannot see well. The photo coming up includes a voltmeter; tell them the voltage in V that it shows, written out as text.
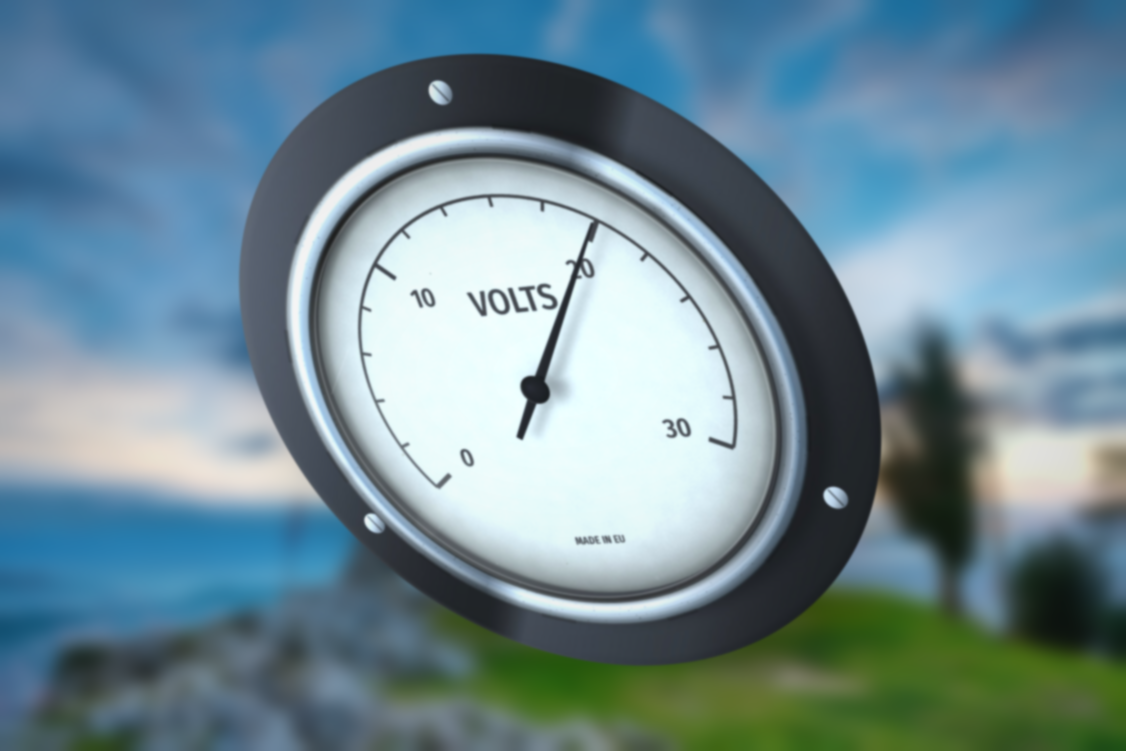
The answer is 20 V
